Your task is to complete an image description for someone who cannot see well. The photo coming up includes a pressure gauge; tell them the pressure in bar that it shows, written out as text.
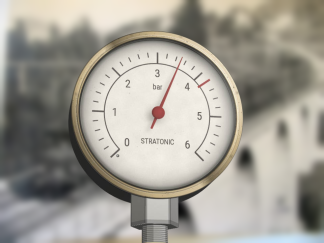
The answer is 3.5 bar
